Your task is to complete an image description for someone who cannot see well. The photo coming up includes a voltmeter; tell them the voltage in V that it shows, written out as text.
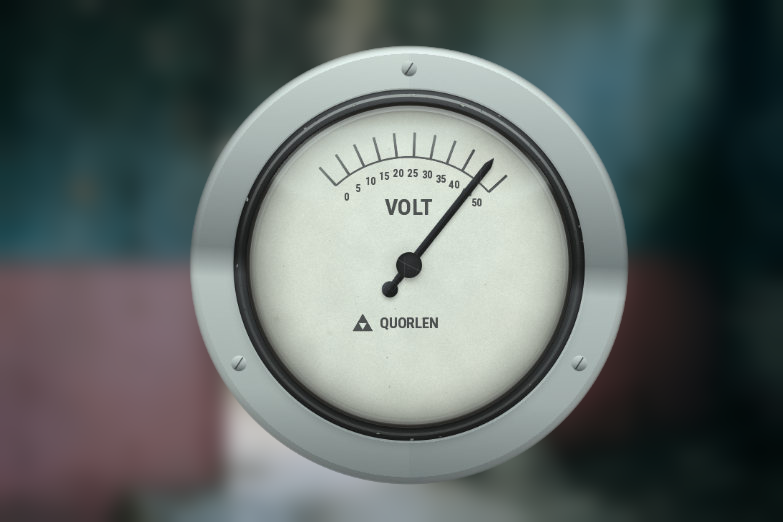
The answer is 45 V
